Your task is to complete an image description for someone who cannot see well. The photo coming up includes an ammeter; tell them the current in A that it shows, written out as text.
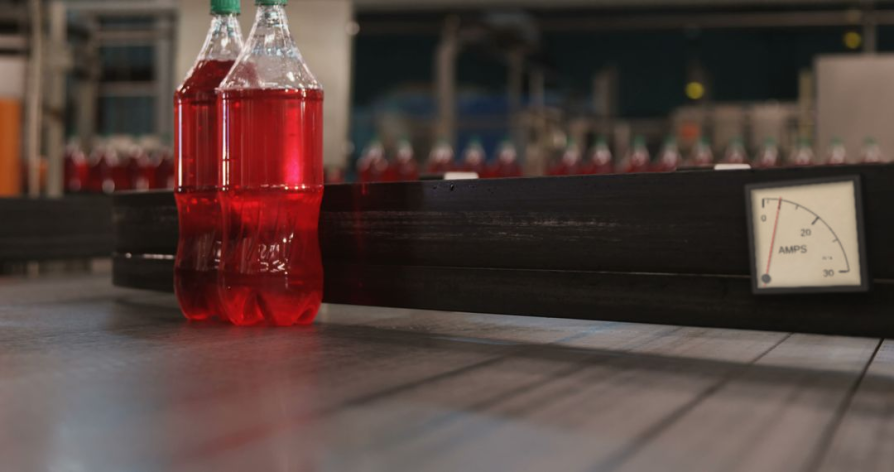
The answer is 10 A
